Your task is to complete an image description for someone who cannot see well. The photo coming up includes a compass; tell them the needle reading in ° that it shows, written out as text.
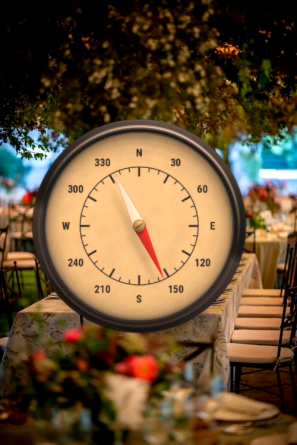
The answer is 155 °
